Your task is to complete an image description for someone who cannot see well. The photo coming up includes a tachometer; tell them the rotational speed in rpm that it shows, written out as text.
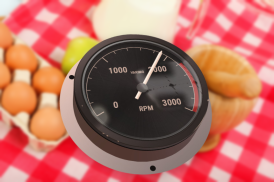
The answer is 1900 rpm
